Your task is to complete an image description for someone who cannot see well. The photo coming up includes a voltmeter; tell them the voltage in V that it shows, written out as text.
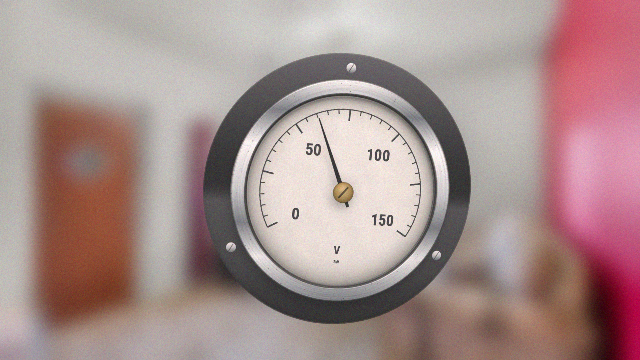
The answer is 60 V
